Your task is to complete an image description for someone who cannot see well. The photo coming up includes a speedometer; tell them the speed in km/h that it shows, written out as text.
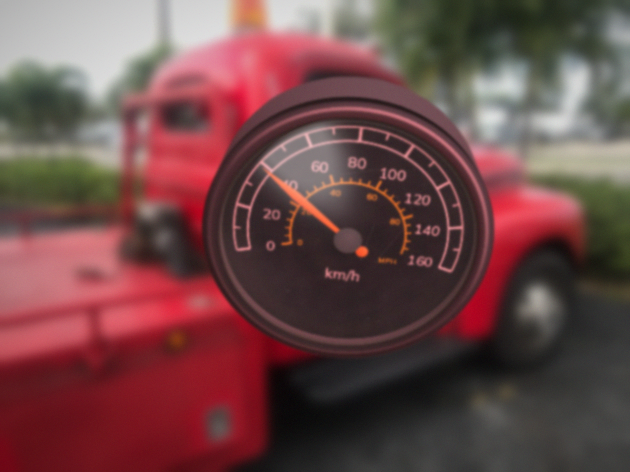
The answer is 40 km/h
